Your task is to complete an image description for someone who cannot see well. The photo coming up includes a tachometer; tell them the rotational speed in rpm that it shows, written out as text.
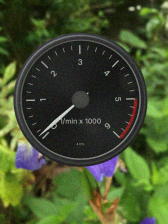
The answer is 100 rpm
